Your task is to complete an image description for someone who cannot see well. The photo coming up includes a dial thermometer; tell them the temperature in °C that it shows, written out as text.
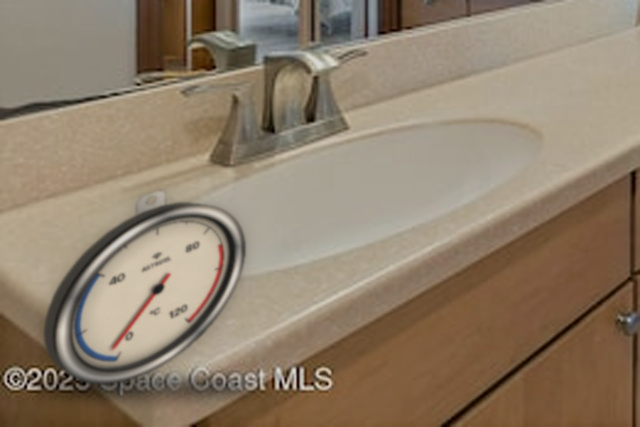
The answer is 5 °C
